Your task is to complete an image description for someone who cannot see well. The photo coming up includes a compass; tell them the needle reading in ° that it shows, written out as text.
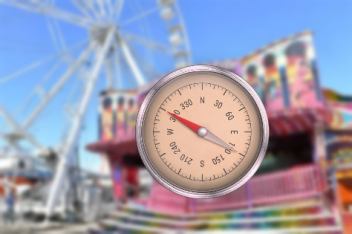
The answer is 300 °
